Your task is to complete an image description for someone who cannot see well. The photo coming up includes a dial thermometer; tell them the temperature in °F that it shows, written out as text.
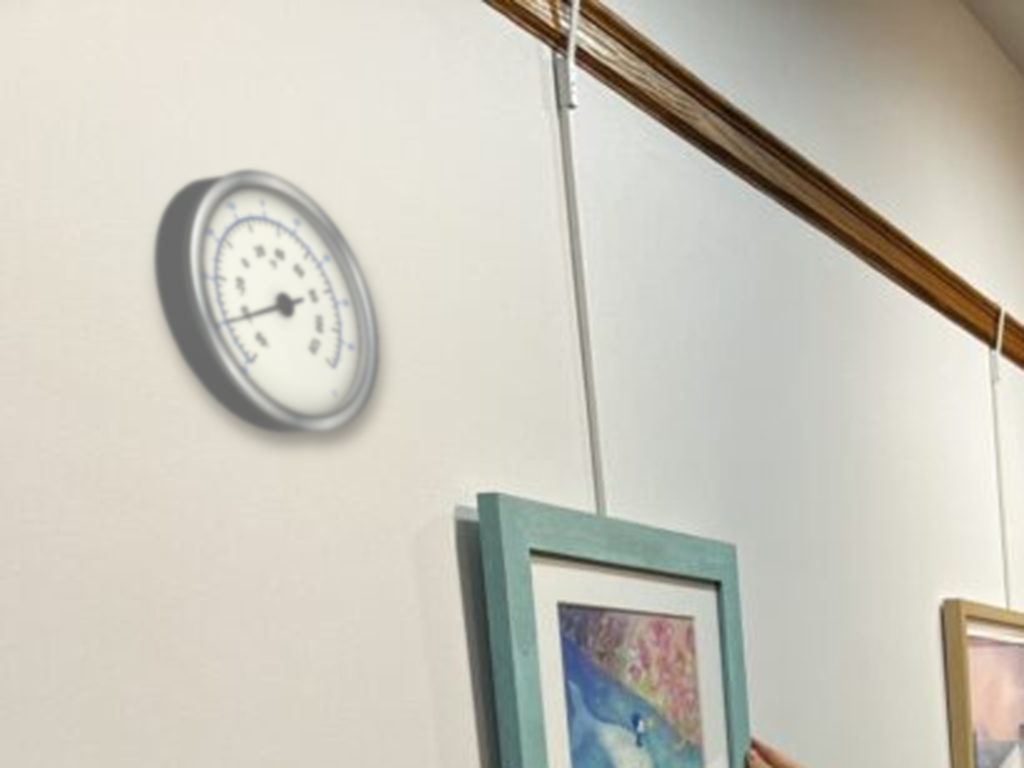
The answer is -40 °F
